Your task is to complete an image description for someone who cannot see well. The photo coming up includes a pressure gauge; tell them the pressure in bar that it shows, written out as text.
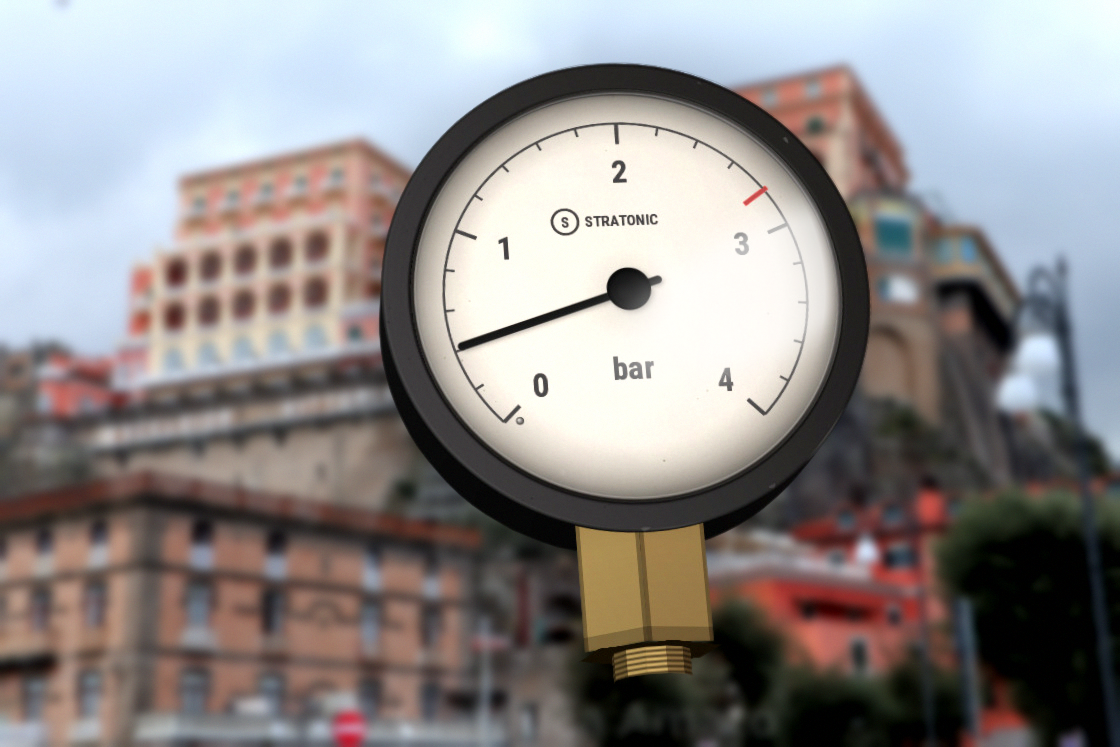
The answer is 0.4 bar
